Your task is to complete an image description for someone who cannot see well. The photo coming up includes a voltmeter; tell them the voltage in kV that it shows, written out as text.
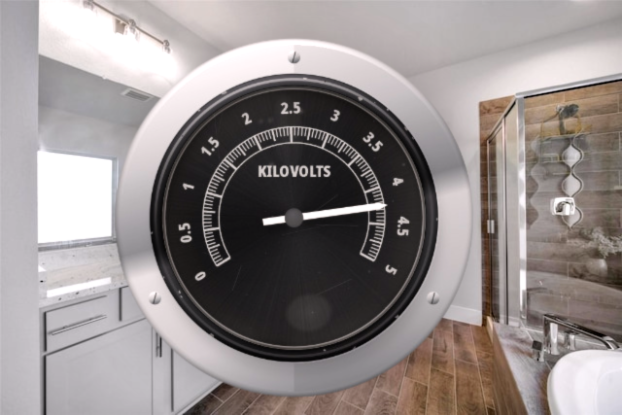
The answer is 4.25 kV
